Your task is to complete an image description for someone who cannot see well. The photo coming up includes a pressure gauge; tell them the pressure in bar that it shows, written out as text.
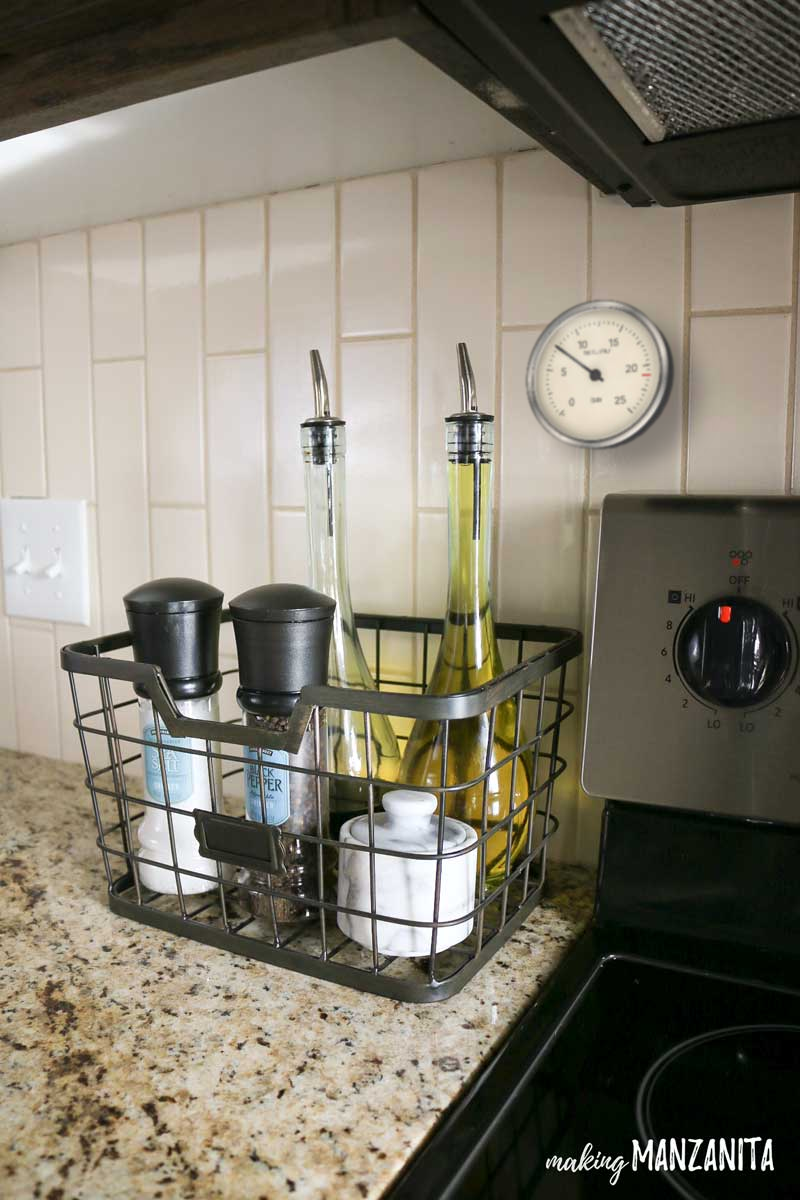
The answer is 7.5 bar
